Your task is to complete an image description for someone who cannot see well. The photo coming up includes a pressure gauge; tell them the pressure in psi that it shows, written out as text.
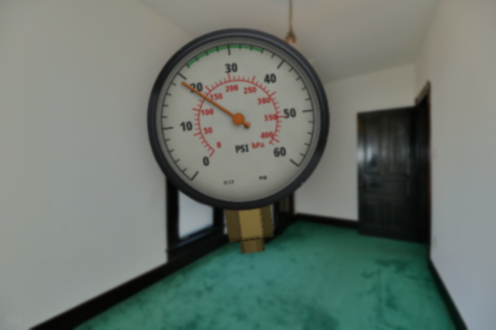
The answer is 19 psi
